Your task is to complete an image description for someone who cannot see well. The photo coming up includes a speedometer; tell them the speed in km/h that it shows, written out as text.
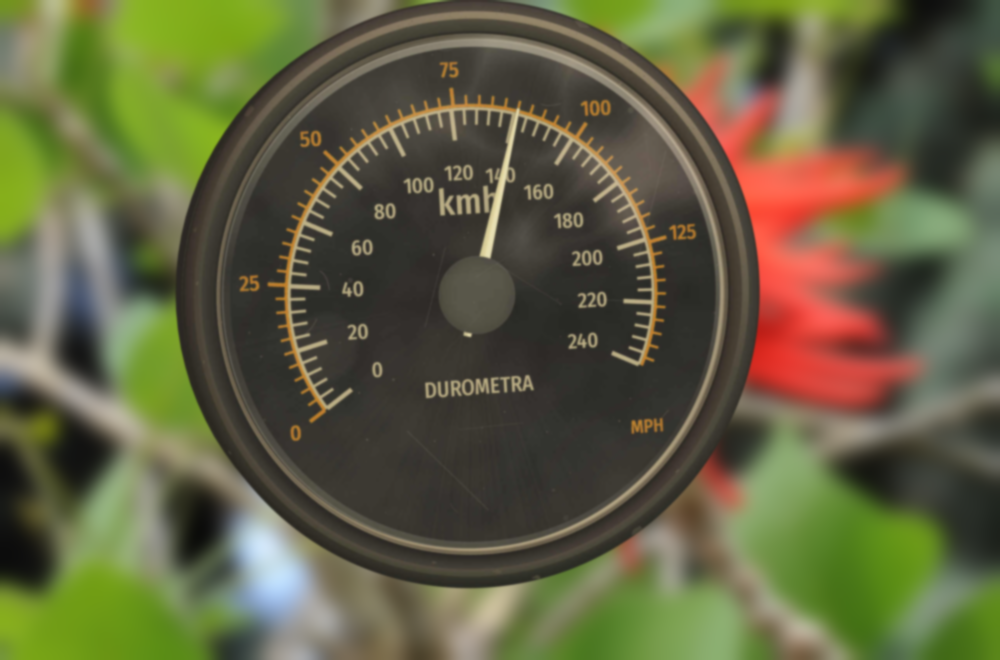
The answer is 140 km/h
